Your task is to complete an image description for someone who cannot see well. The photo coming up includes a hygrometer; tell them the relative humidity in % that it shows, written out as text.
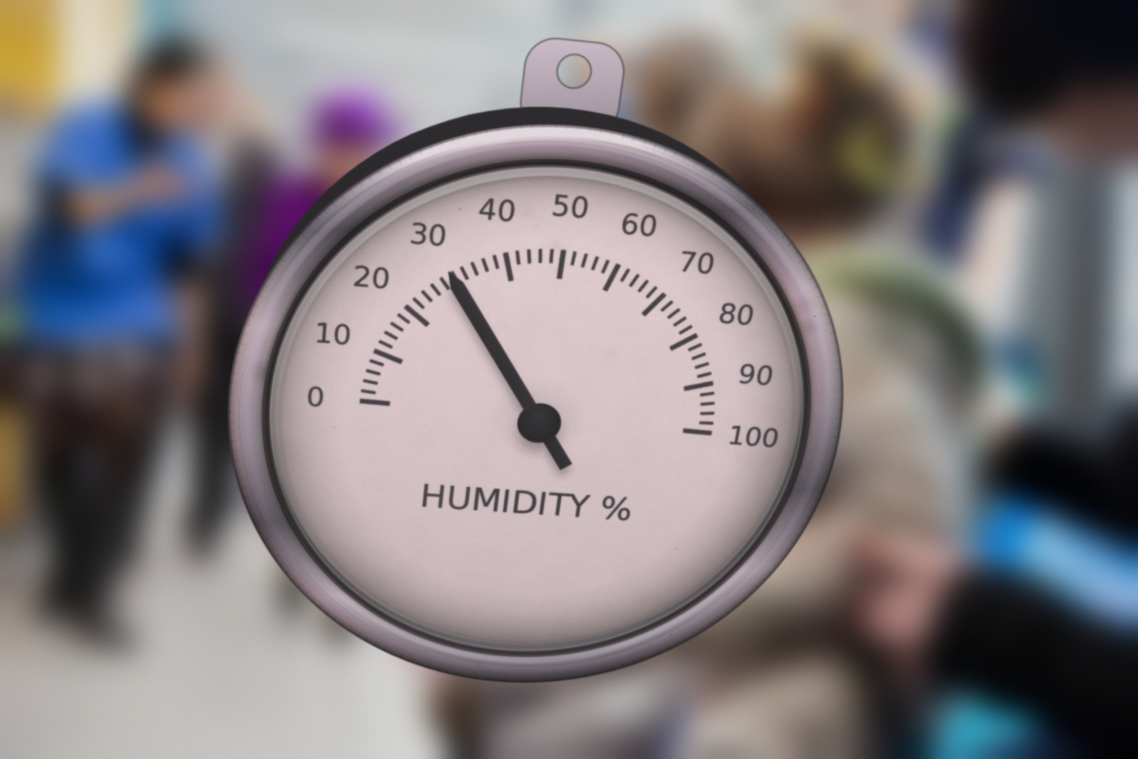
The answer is 30 %
